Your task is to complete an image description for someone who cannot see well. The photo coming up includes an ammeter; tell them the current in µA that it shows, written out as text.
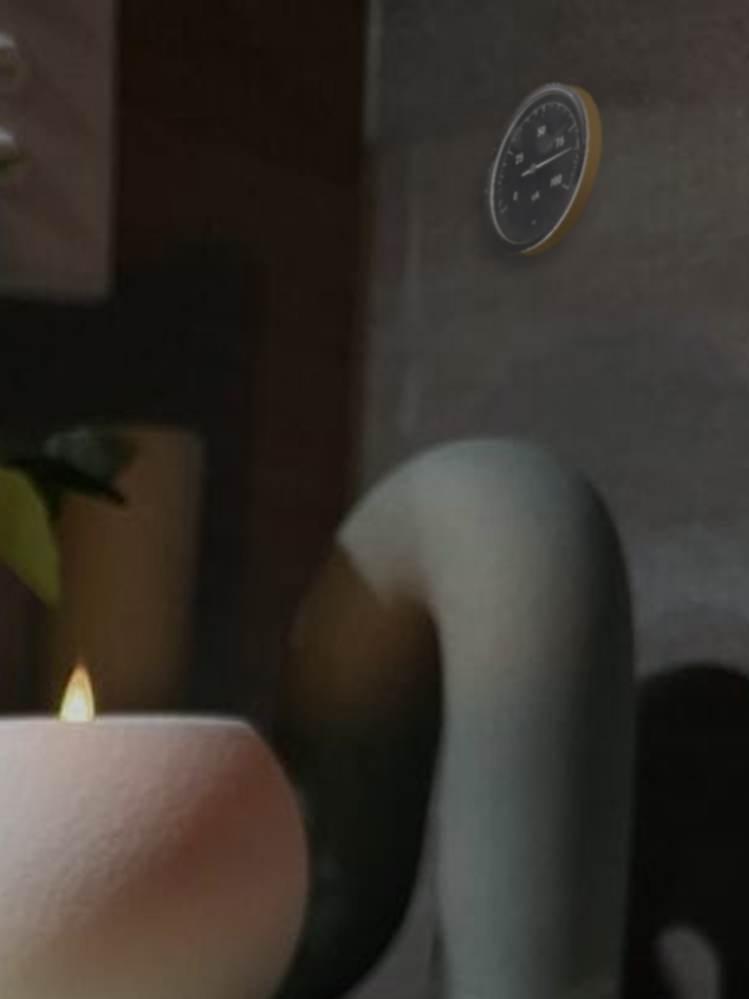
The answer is 85 µA
